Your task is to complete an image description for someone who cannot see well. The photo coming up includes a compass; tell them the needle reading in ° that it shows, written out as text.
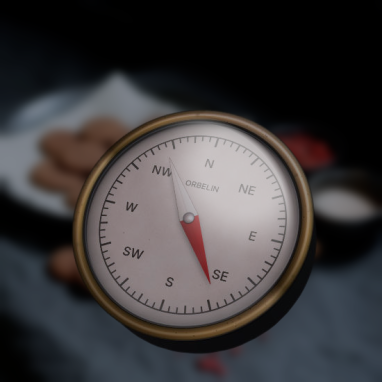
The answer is 145 °
